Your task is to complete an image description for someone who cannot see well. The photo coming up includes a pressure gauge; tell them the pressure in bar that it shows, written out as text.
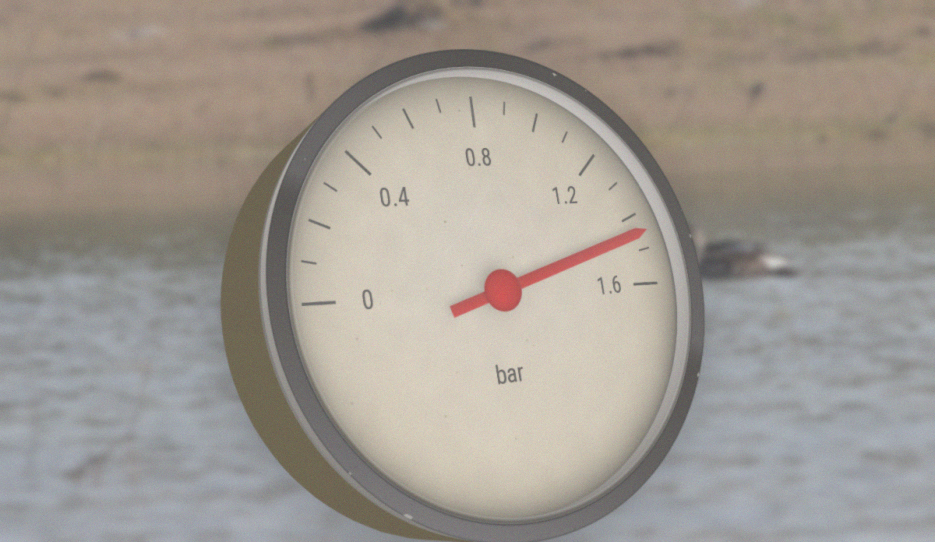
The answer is 1.45 bar
